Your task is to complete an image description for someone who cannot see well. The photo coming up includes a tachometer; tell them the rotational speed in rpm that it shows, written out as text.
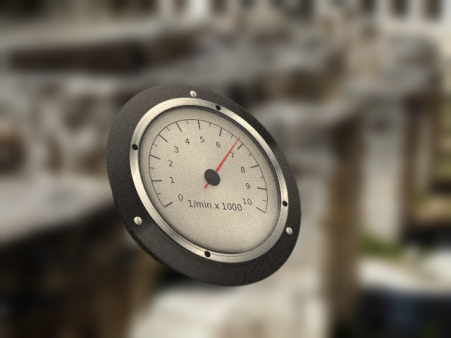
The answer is 6750 rpm
